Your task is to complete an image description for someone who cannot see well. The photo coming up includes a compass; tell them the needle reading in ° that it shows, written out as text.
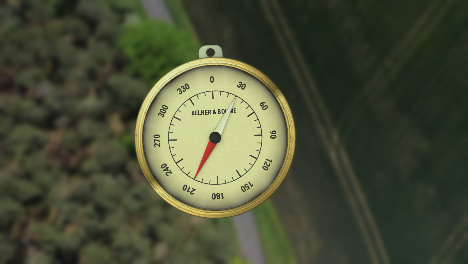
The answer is 210 °
